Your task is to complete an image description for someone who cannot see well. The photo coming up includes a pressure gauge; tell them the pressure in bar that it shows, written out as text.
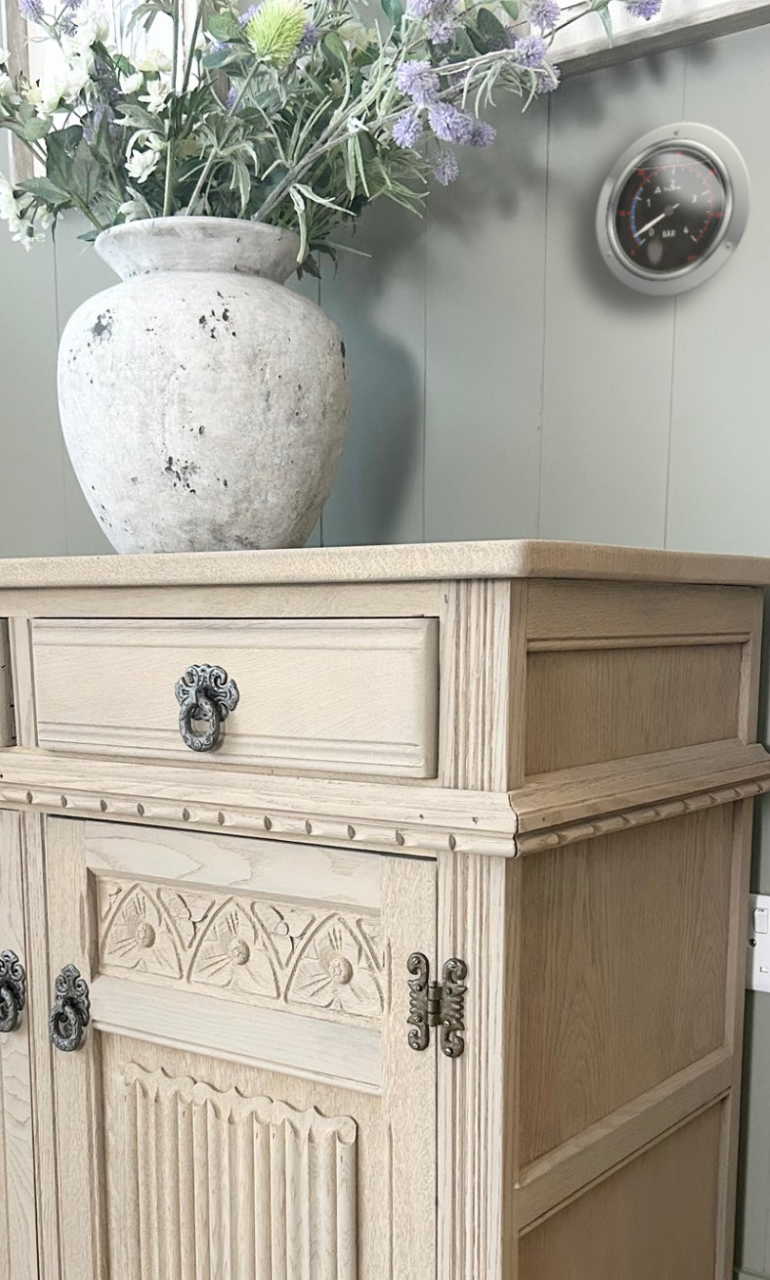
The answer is 0.2 bar
